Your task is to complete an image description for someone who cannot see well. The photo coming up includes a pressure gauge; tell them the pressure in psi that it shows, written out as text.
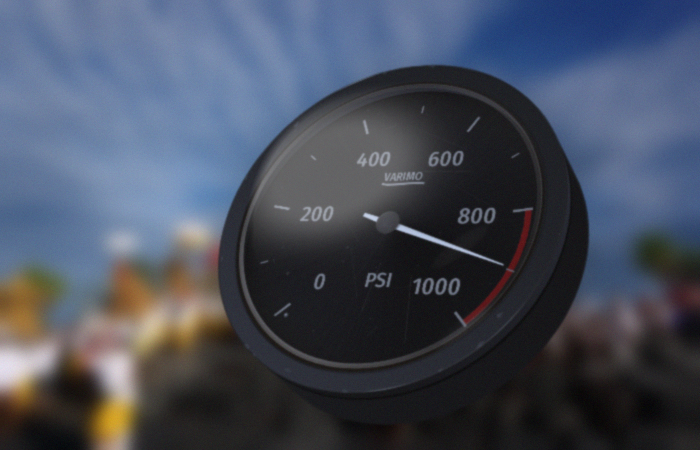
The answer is 900 psi
